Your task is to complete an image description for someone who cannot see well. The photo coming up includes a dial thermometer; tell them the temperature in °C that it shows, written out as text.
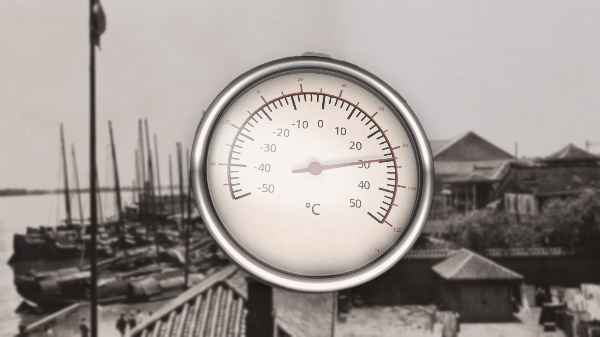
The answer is 30 °C
